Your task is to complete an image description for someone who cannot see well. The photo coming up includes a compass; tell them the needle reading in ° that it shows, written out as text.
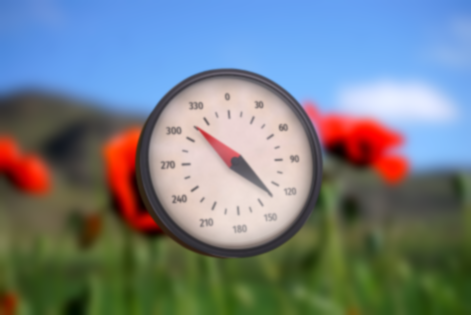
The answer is 315 °
